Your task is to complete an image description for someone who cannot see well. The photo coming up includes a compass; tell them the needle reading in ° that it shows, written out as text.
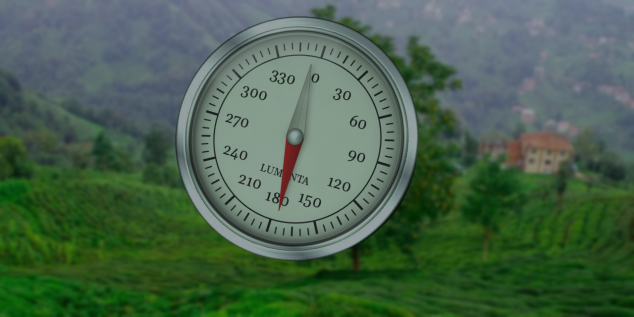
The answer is 175 °
